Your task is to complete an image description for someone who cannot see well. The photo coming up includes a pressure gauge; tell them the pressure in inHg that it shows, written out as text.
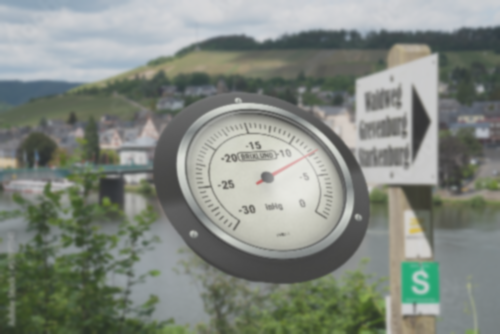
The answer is -7.5 inHg
